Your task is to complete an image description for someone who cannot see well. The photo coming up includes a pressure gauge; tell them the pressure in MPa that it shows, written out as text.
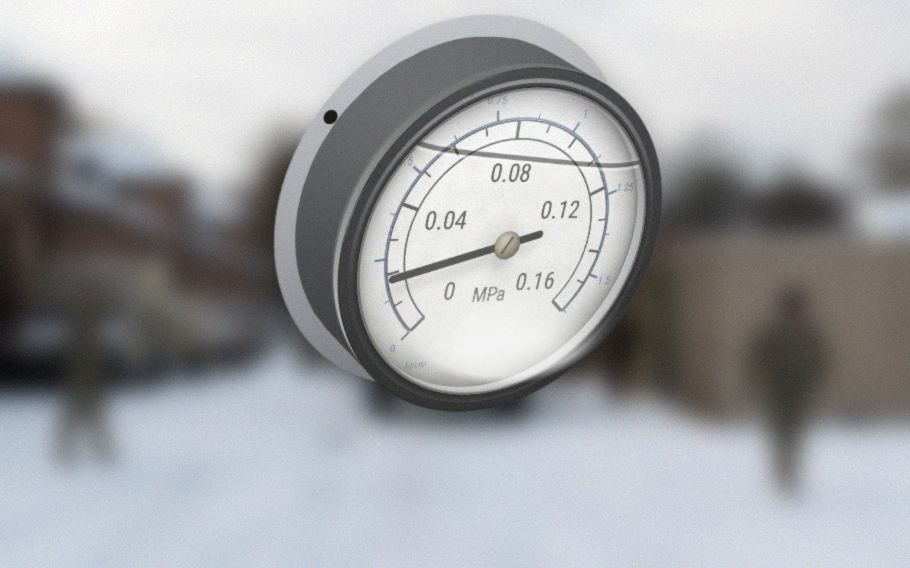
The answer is 0.02 MPa
